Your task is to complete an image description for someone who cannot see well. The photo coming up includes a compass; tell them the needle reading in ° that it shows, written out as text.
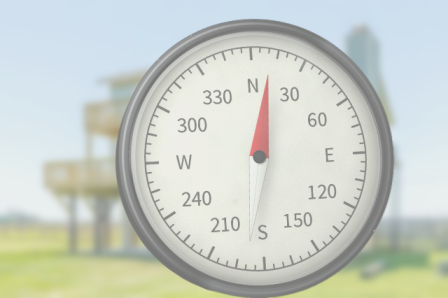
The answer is 10 °
